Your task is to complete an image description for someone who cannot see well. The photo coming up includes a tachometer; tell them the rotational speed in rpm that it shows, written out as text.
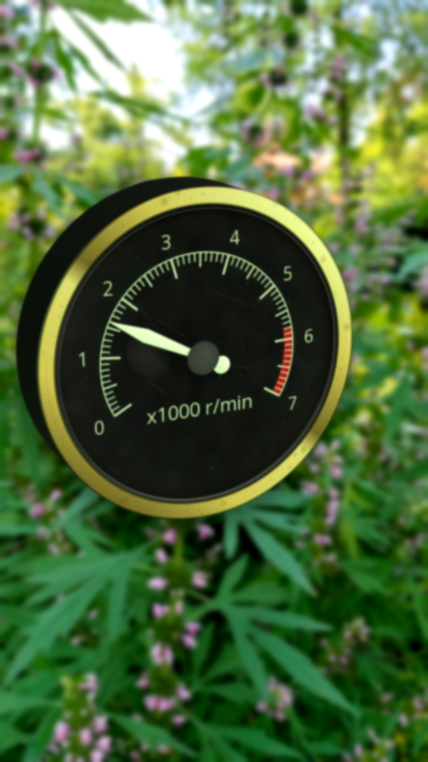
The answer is 1600 rpm
